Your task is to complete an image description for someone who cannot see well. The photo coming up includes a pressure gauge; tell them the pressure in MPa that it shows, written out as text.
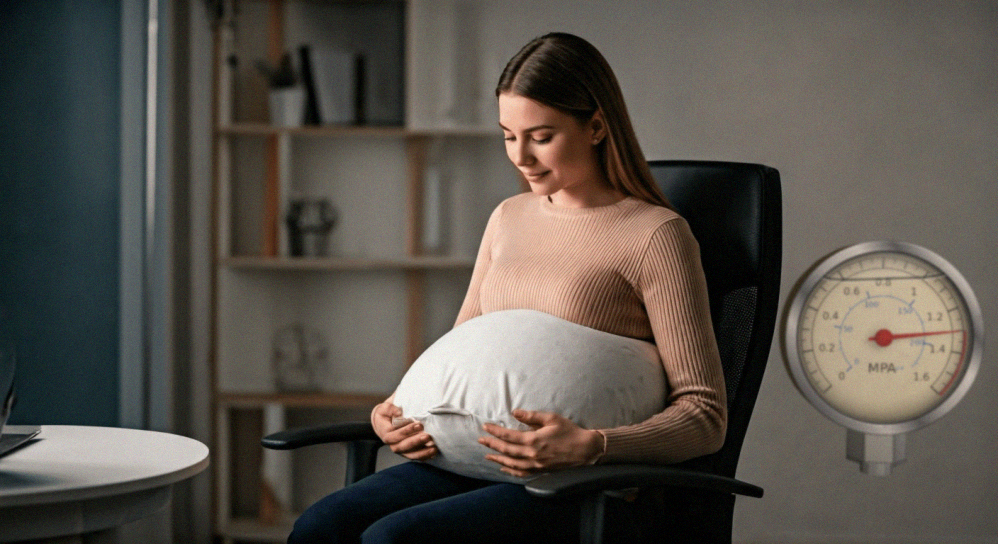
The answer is 1.3 MPa
